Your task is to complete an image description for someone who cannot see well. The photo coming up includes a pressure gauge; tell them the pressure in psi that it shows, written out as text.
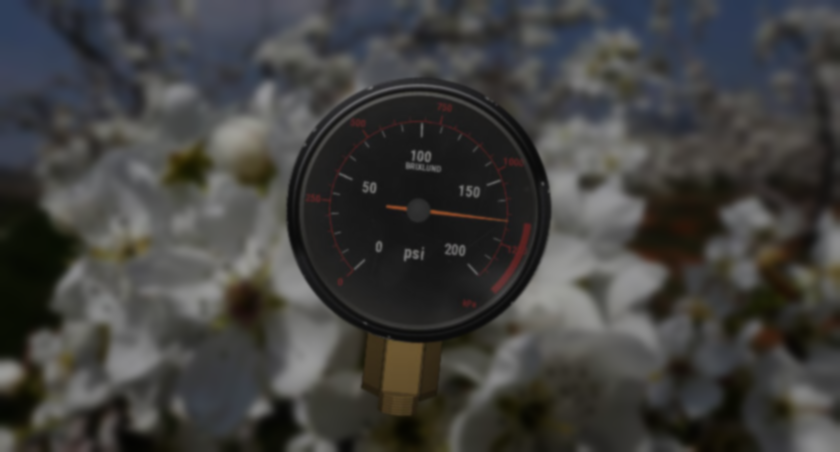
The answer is 170 psi
